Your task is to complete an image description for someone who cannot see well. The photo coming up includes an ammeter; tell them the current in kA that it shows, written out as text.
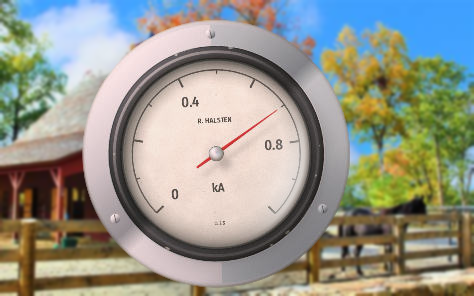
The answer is 0.7 kA
